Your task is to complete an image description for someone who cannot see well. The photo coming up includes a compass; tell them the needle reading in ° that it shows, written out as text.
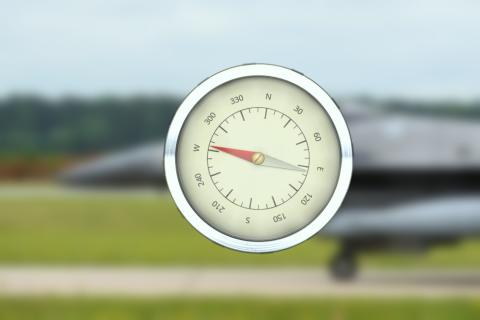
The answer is 275 °
